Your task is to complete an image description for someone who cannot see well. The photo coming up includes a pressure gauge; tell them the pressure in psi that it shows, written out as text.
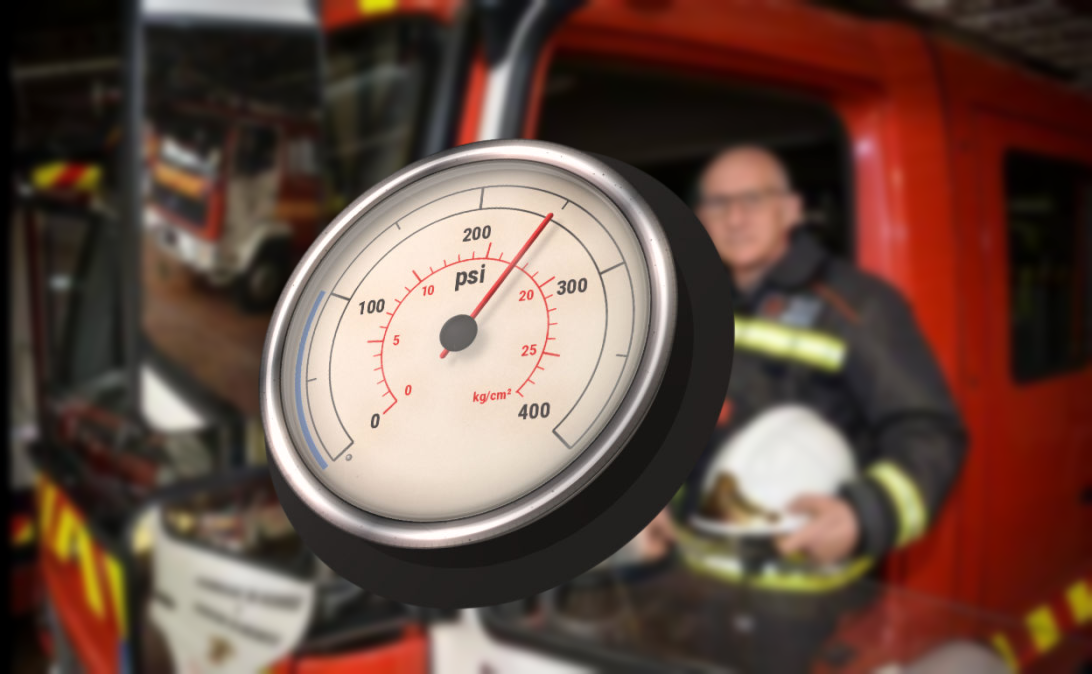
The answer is 250 psi
